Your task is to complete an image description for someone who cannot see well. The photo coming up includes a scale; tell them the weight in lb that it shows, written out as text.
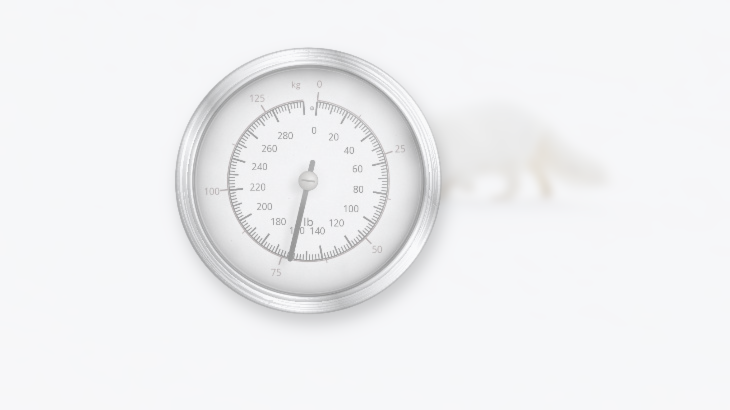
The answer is 160 lb
